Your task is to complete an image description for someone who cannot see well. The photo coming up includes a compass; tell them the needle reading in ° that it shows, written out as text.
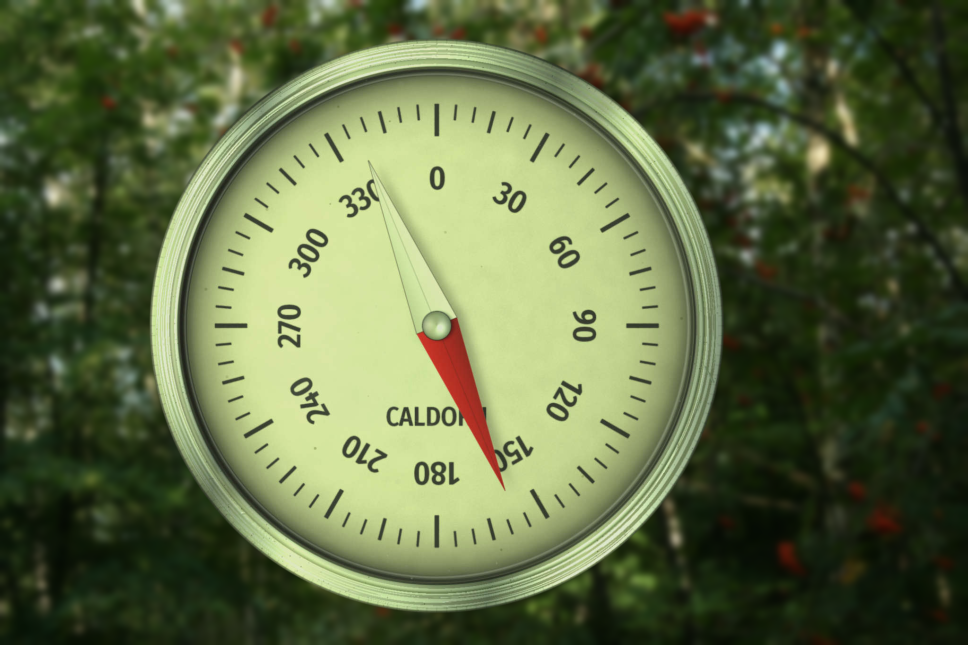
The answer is 157.5 °
